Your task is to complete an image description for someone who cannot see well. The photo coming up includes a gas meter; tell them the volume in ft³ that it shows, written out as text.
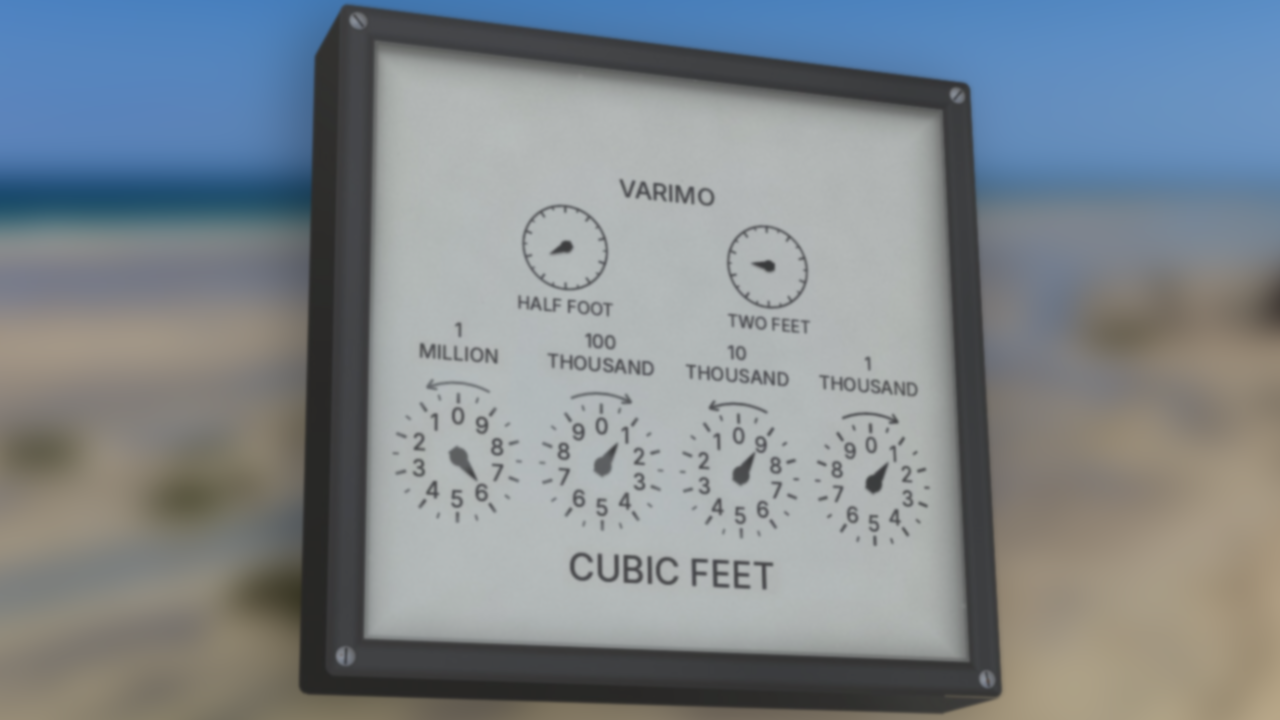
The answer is 609100 ft³
